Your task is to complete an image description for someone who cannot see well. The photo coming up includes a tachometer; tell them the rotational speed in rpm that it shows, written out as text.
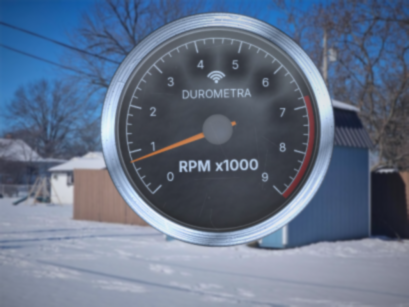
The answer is 800 rpm
